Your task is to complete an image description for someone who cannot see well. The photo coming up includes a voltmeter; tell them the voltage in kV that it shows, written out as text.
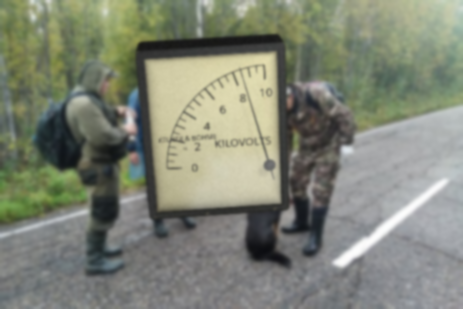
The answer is 8.5 kV
